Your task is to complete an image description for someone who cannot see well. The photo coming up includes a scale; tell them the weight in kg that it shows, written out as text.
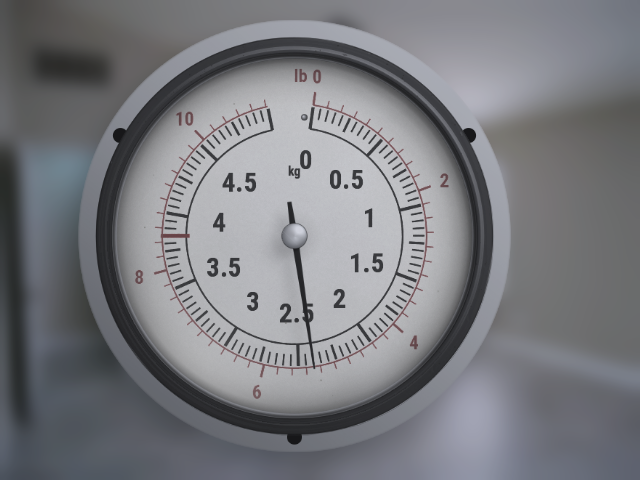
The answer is 2.4 kg
